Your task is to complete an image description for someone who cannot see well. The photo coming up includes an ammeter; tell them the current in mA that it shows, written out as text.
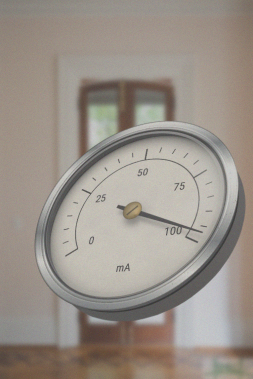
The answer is 97.5 mA
